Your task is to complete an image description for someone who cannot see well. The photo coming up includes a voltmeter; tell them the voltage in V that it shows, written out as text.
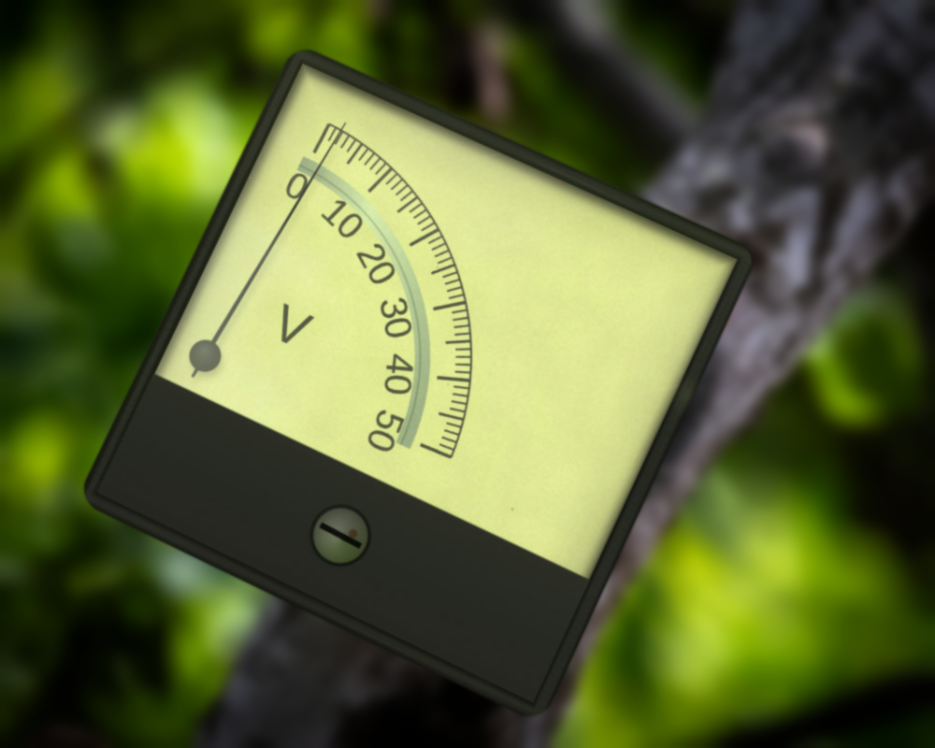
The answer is 2 V
